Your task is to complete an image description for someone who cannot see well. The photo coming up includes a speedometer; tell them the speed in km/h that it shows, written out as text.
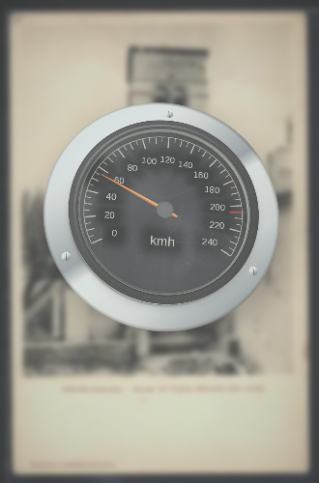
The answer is 55 km/h
